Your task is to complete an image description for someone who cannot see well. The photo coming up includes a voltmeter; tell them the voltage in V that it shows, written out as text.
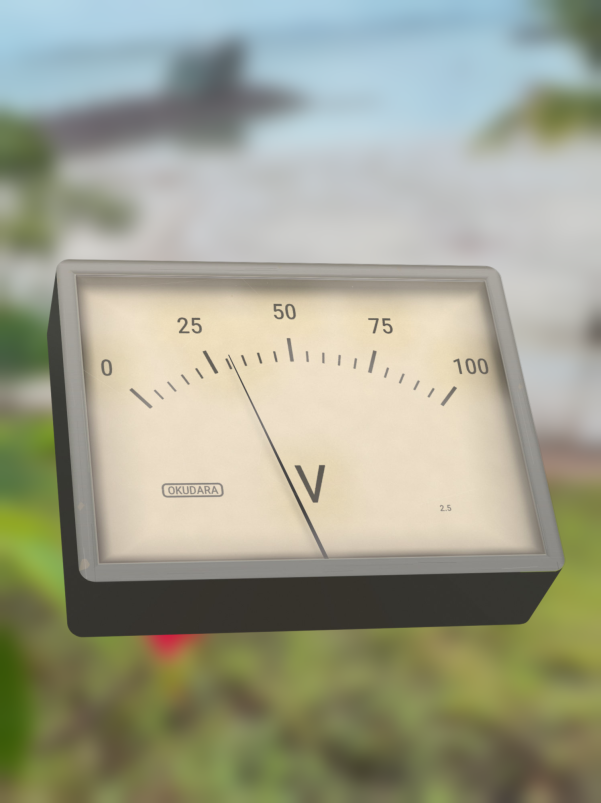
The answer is 30 V
